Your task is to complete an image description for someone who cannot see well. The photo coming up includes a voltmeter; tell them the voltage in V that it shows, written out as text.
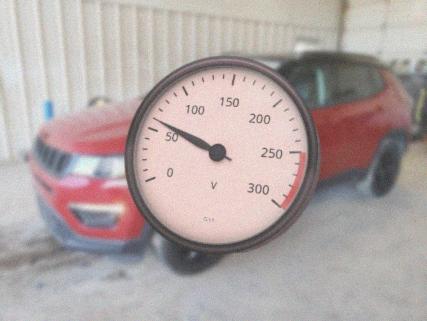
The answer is 60 V
